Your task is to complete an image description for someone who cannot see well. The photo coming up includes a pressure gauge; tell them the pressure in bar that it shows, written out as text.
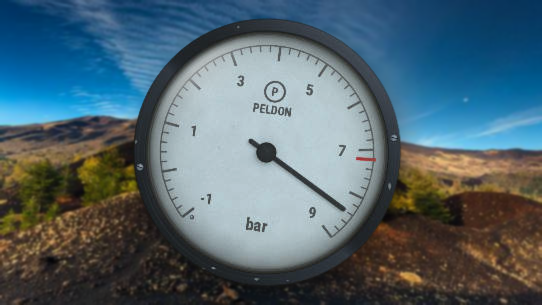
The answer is 8.4 bar
